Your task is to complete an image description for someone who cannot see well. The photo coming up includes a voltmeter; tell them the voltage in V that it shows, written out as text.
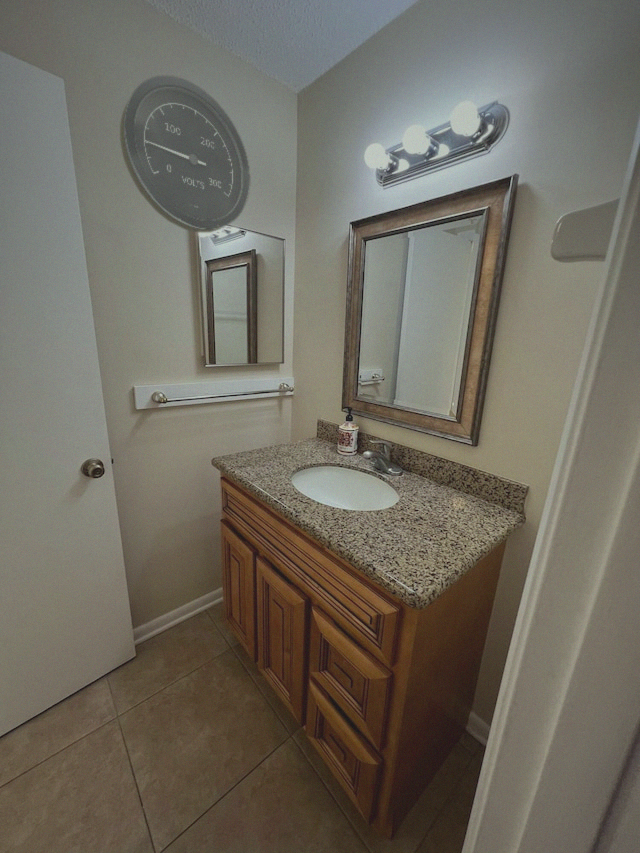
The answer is 40 V
